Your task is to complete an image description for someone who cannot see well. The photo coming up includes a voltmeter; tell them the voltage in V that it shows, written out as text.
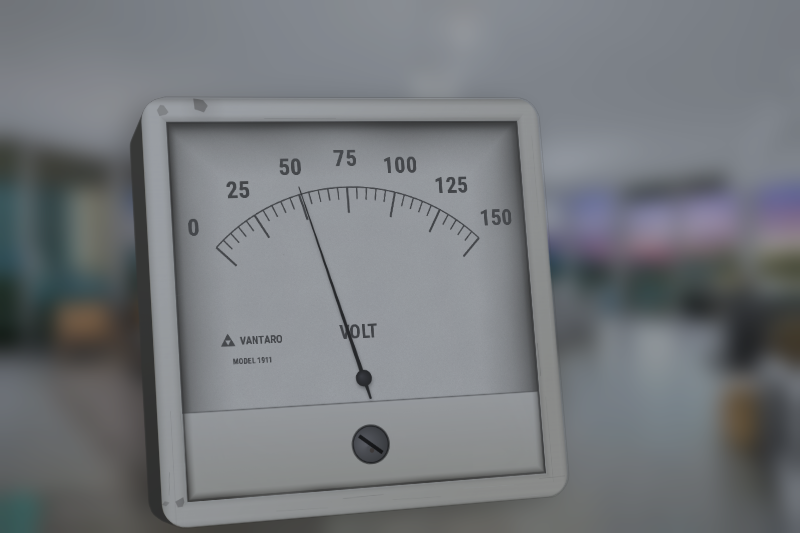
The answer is 50 V
